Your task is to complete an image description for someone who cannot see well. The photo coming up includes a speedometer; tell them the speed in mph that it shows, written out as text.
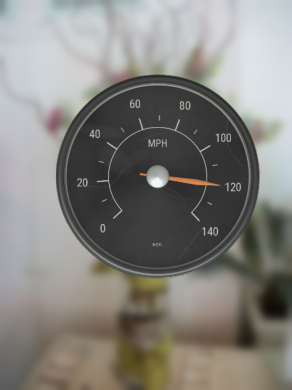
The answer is 120 mph
